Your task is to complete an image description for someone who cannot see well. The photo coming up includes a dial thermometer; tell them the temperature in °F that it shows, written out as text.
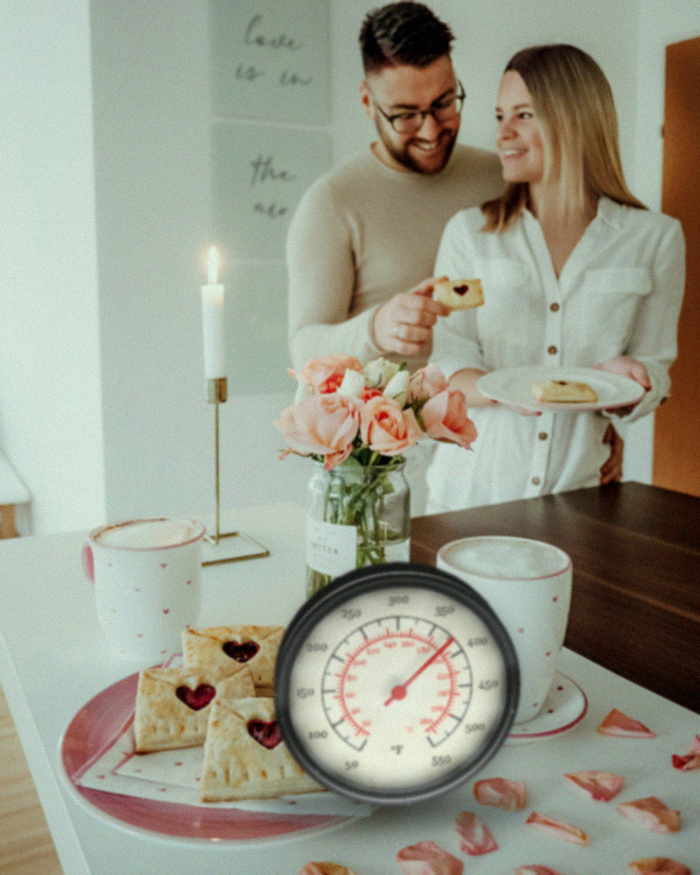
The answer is 375 °F
